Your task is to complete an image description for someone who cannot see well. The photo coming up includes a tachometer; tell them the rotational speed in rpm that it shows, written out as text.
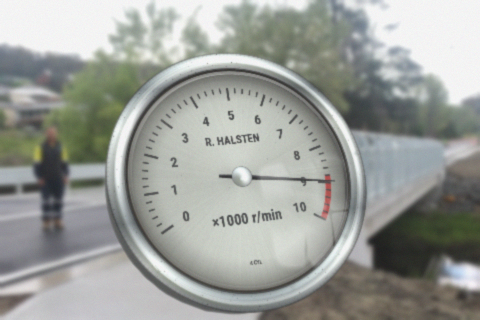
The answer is 9000 rpm
